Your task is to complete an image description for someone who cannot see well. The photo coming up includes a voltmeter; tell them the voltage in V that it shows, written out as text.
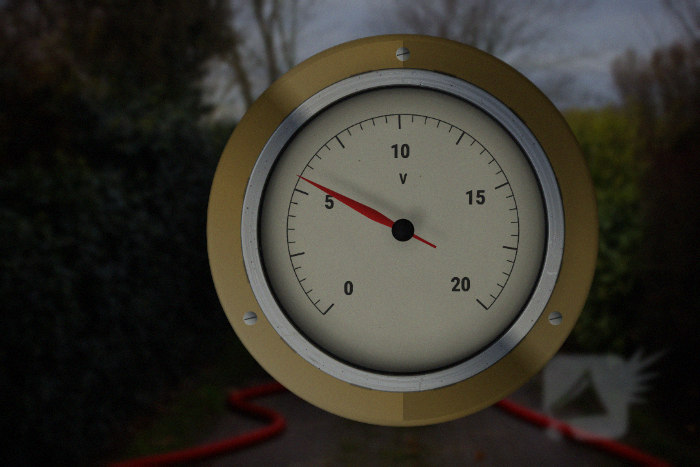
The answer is 5.5 V
